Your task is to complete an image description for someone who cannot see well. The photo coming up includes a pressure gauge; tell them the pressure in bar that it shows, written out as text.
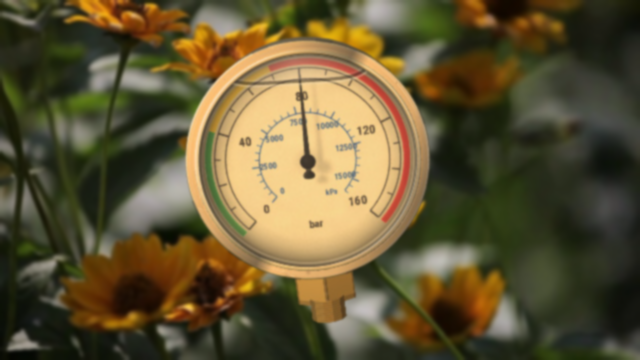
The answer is 80 bar
